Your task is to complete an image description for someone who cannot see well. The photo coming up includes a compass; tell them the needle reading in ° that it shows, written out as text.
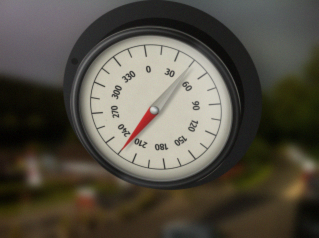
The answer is 225 °
